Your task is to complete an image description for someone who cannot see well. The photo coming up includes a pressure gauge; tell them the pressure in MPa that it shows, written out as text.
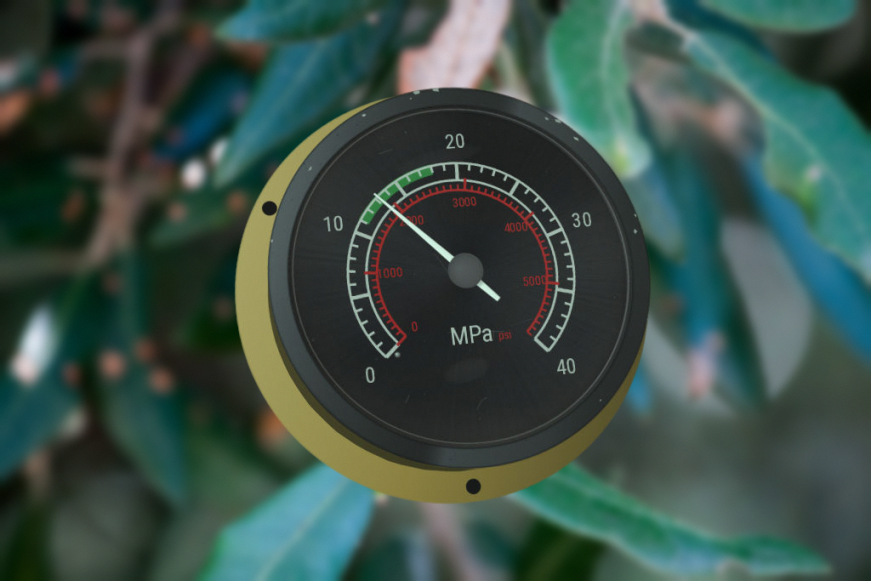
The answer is 13 MPa
